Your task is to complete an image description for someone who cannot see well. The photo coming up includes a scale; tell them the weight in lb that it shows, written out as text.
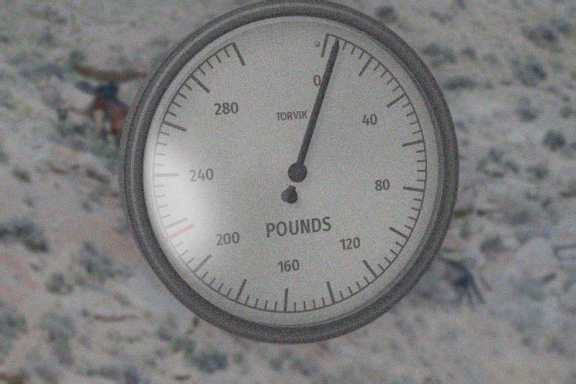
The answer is 4 lb
